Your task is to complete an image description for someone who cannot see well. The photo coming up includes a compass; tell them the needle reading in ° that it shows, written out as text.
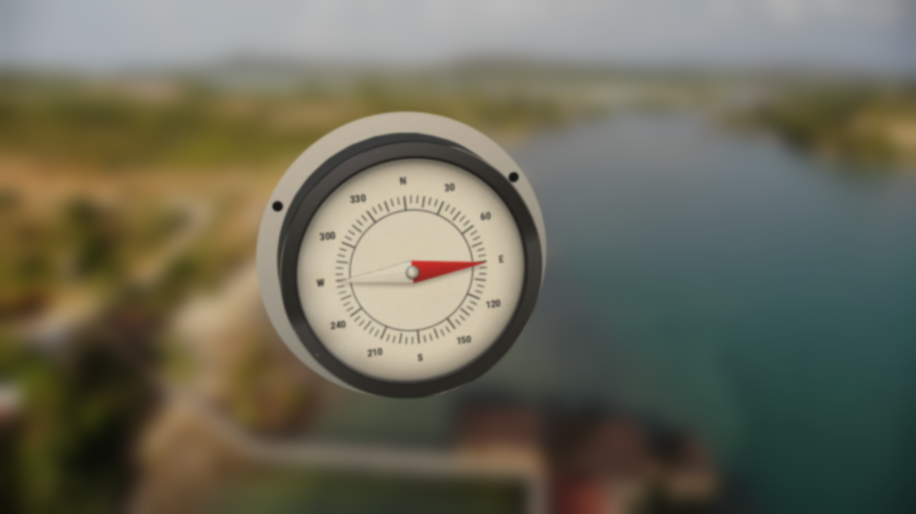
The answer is 90 °
